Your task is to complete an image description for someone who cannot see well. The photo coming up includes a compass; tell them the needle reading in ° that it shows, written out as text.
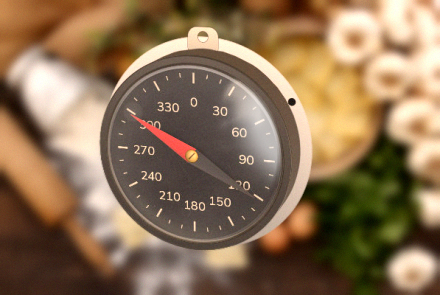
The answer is 300 °
